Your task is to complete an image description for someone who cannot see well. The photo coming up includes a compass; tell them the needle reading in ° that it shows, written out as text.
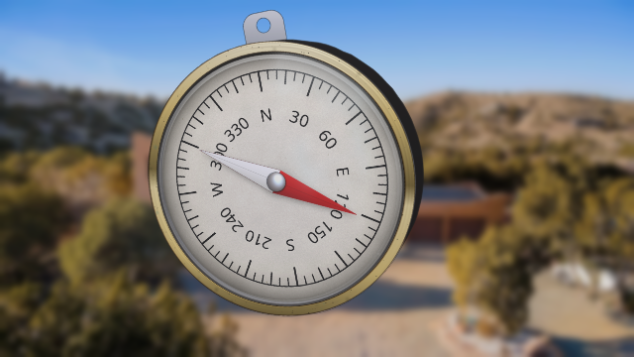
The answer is 120 °
